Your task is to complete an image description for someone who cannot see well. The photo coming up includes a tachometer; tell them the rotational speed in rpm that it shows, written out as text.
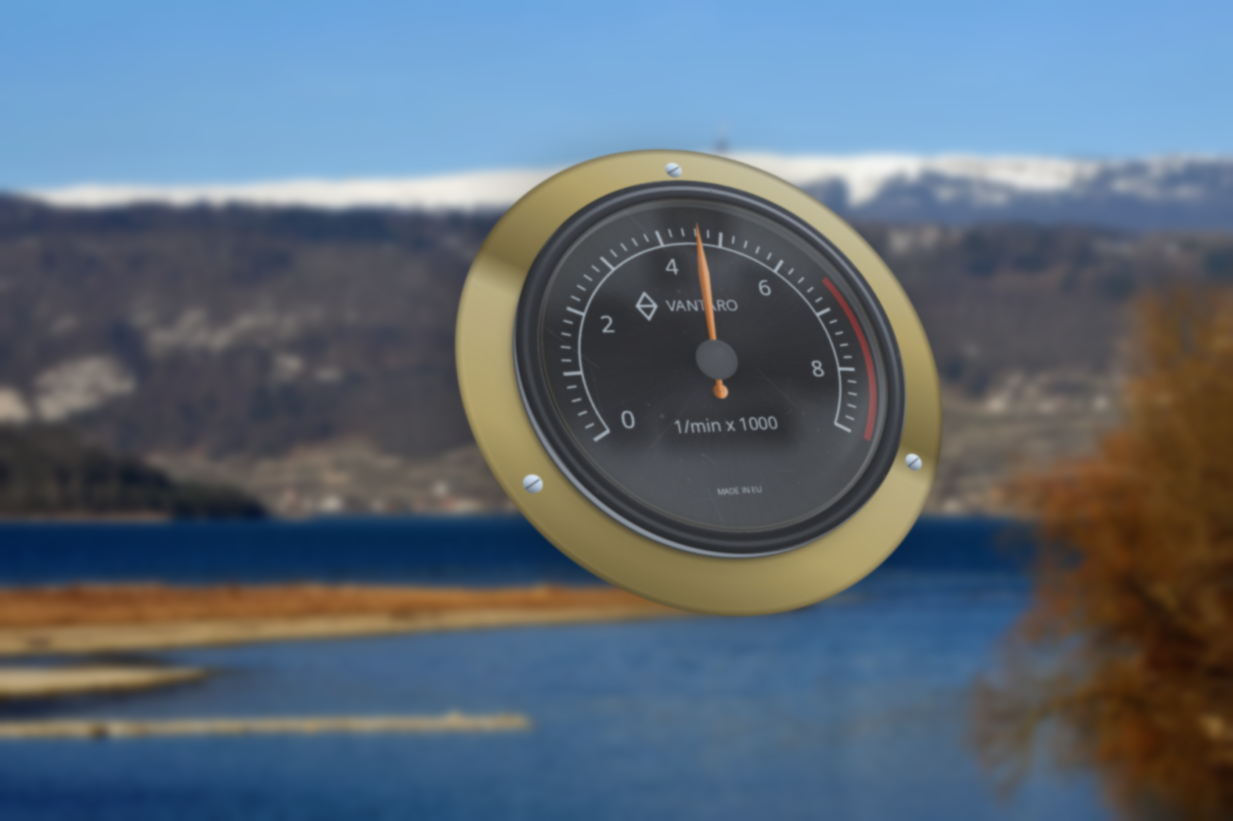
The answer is 4600 rpm
